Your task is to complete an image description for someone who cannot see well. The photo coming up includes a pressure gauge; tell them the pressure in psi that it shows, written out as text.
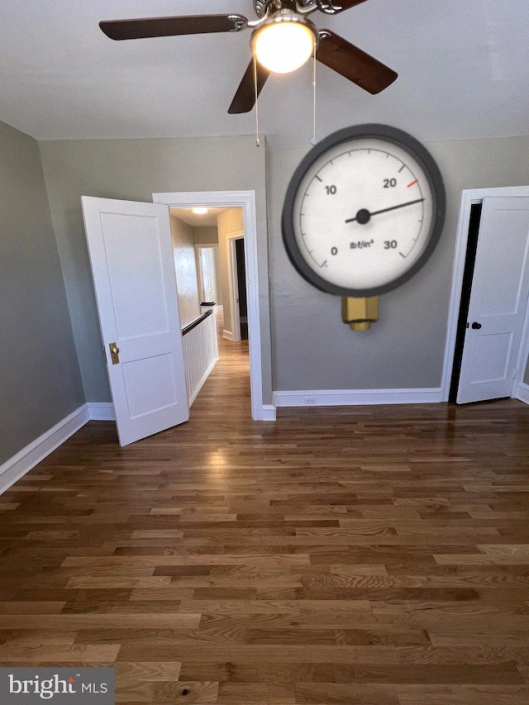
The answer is 24 psi
